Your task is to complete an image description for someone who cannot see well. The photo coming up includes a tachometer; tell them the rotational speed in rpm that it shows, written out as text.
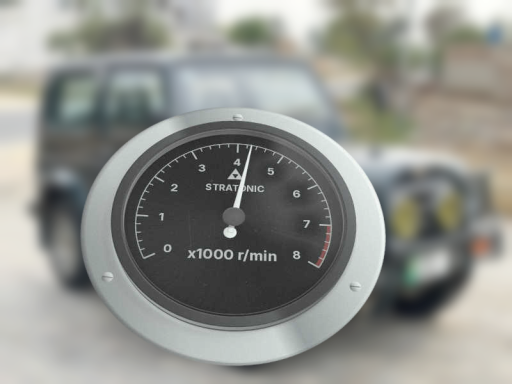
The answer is 4300 rpm
